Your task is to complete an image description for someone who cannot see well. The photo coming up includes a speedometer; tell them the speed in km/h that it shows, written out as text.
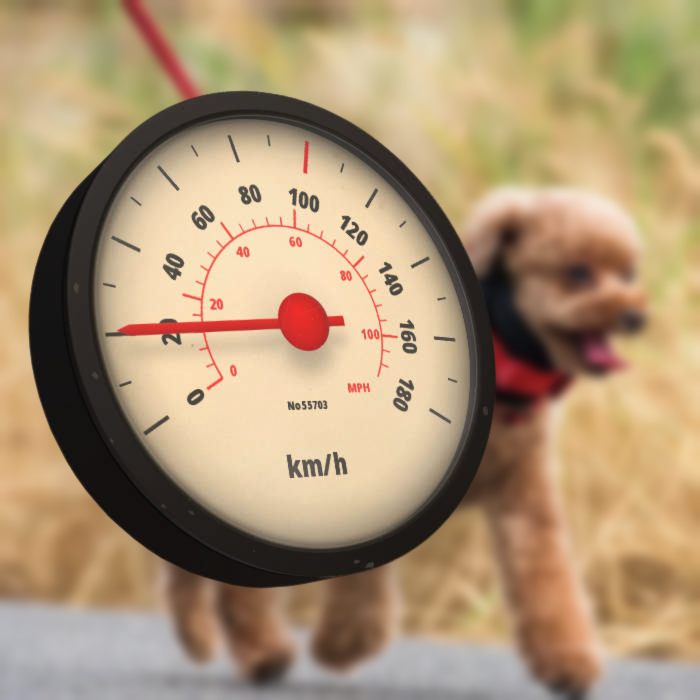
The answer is 20 km/h
